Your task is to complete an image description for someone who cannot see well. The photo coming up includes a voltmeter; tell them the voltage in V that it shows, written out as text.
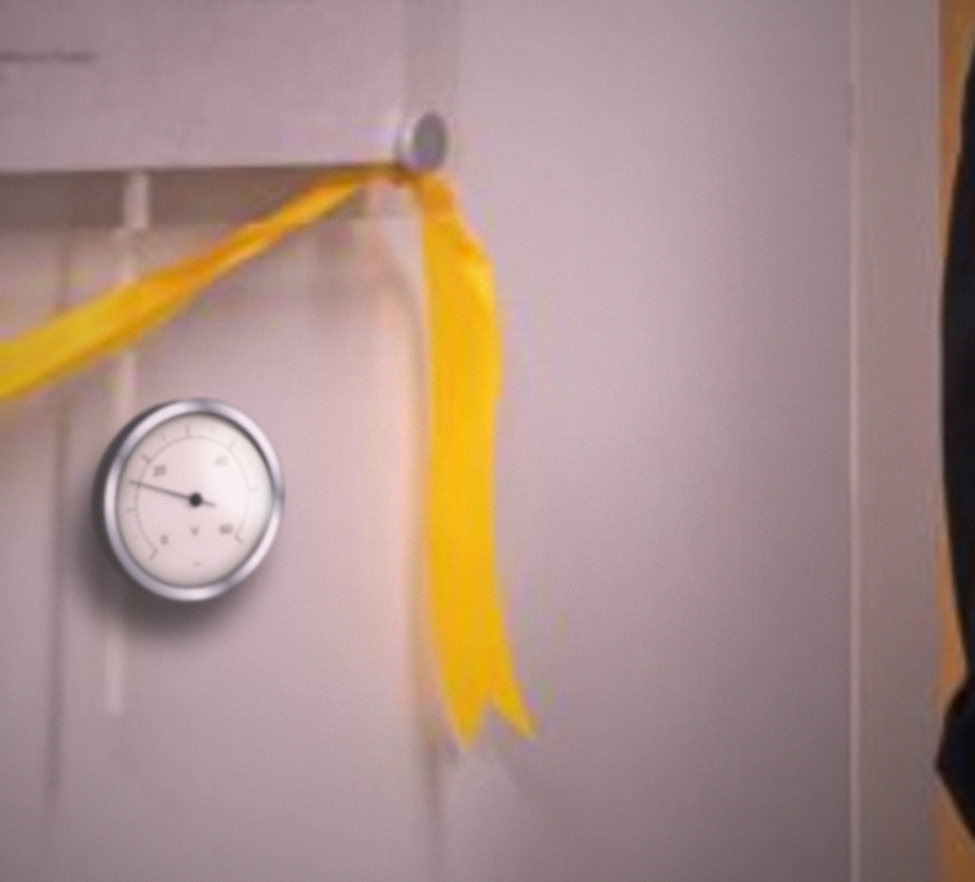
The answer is 15 V
